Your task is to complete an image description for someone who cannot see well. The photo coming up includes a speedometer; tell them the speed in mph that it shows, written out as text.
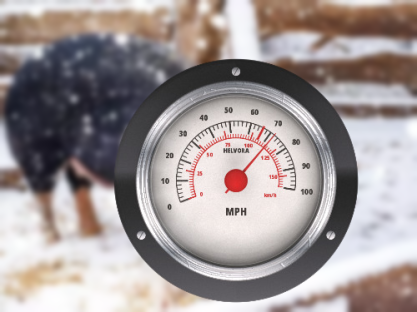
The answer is 72 mph
